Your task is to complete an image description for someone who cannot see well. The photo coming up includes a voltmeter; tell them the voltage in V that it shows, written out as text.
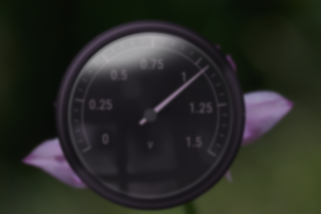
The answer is 1.05 V
